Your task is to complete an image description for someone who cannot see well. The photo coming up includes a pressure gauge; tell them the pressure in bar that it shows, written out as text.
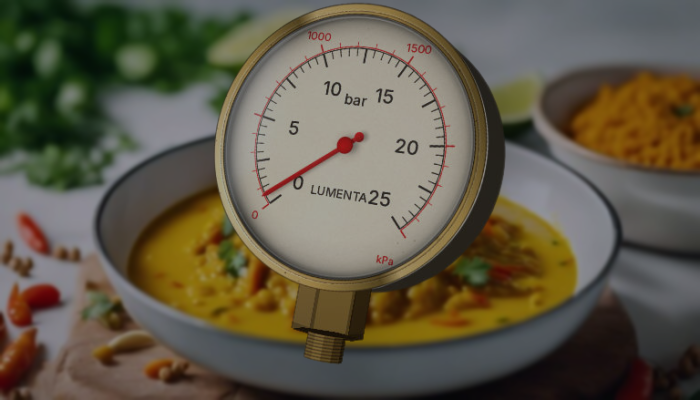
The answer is 0.5 bar
